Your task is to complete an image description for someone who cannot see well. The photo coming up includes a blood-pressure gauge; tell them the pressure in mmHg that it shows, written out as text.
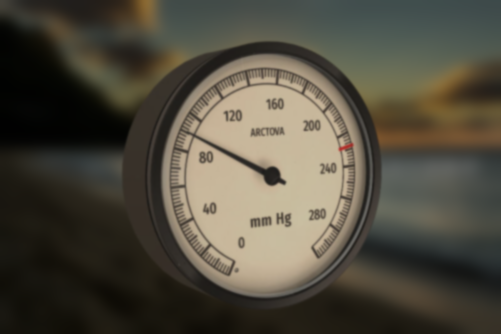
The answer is 90 mmHg
